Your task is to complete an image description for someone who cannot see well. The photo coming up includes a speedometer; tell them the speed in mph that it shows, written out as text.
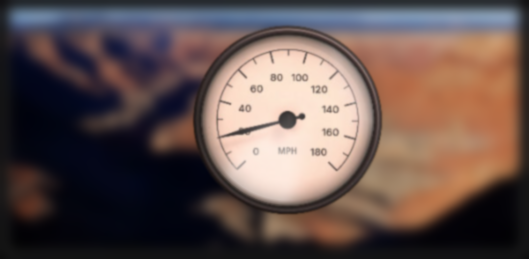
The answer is 20 mph
